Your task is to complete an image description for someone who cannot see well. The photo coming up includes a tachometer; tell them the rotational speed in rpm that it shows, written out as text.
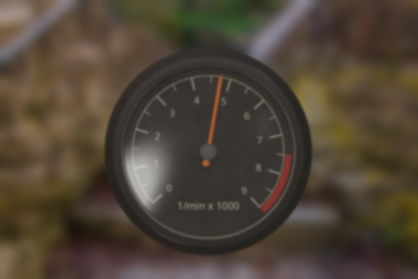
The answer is 4750 rpm
